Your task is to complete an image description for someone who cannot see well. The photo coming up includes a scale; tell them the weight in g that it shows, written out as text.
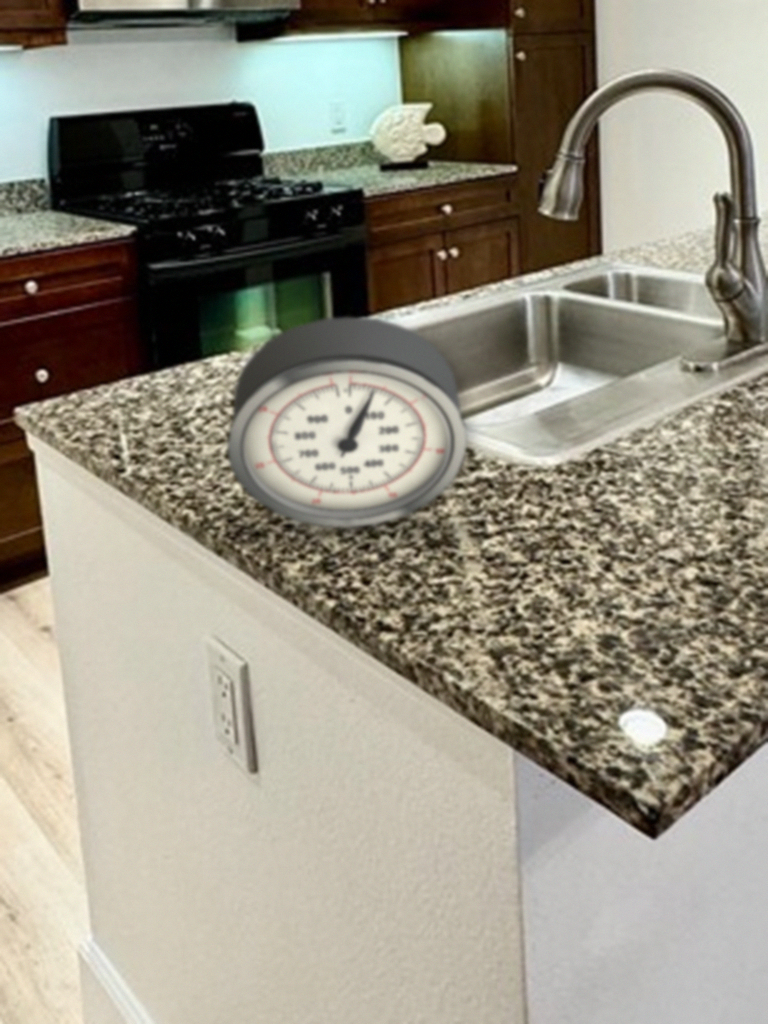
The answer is 50 g
